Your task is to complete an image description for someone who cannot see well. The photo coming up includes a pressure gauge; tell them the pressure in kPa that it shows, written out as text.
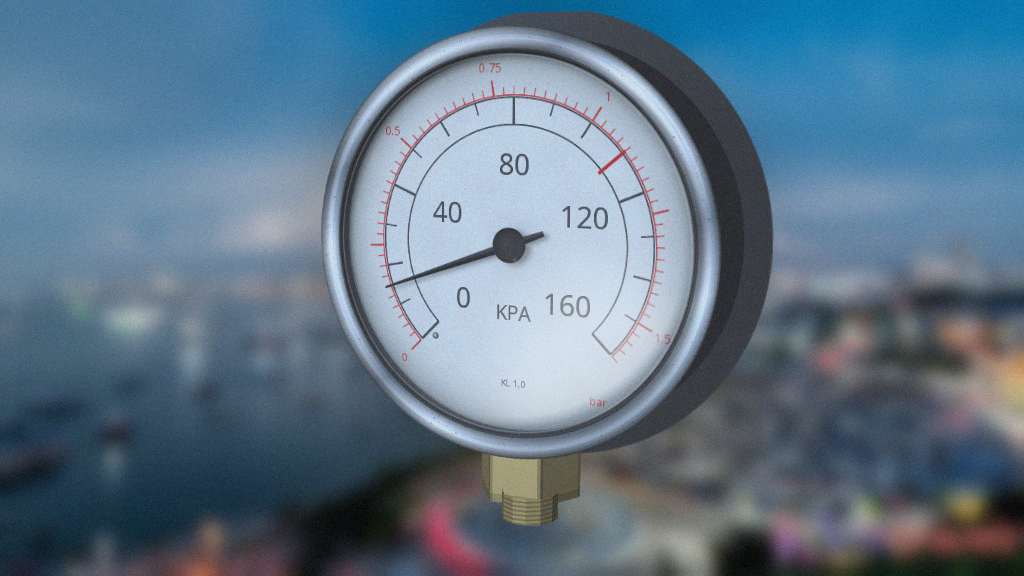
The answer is 15 kPa
